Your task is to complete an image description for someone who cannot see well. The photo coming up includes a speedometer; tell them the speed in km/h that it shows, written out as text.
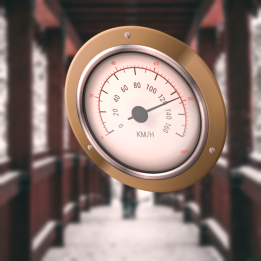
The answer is 125 km/h
